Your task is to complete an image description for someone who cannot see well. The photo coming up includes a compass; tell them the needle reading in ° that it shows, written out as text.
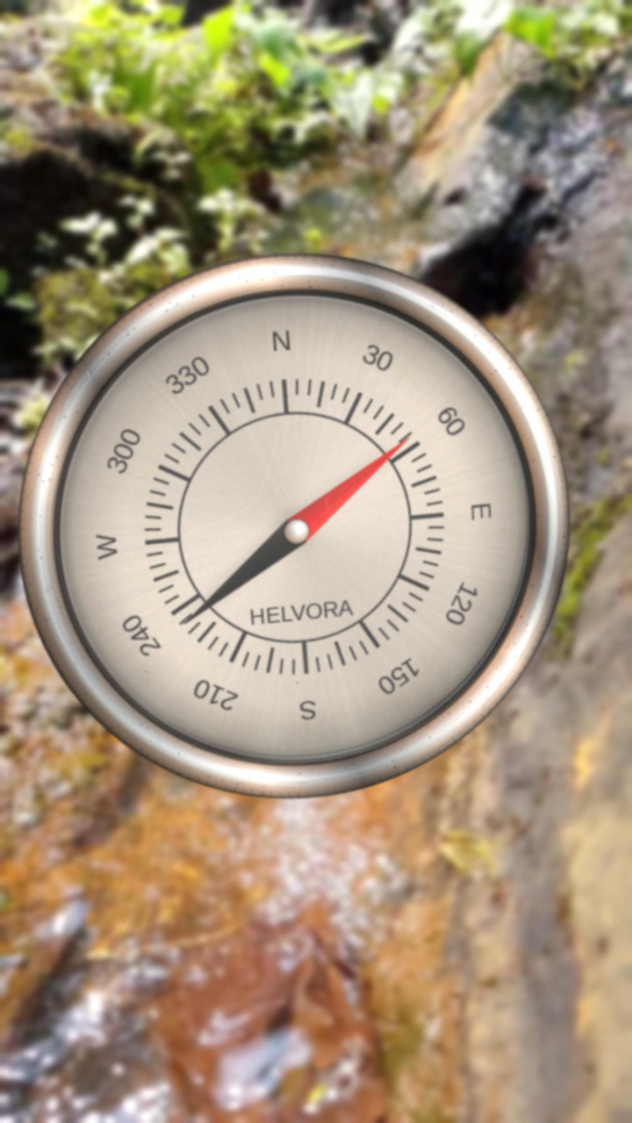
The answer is 55 °
